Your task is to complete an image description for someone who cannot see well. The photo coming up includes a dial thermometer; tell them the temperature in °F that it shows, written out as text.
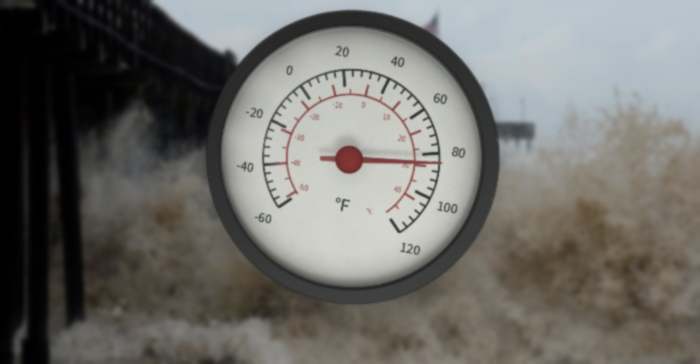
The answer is 84 °F
